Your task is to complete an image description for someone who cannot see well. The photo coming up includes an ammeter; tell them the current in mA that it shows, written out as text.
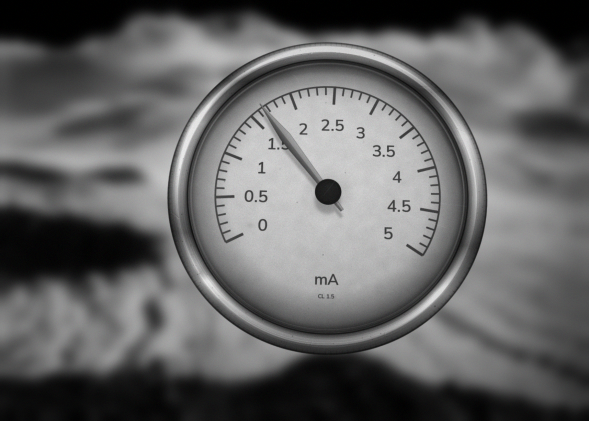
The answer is 1.65 mA
